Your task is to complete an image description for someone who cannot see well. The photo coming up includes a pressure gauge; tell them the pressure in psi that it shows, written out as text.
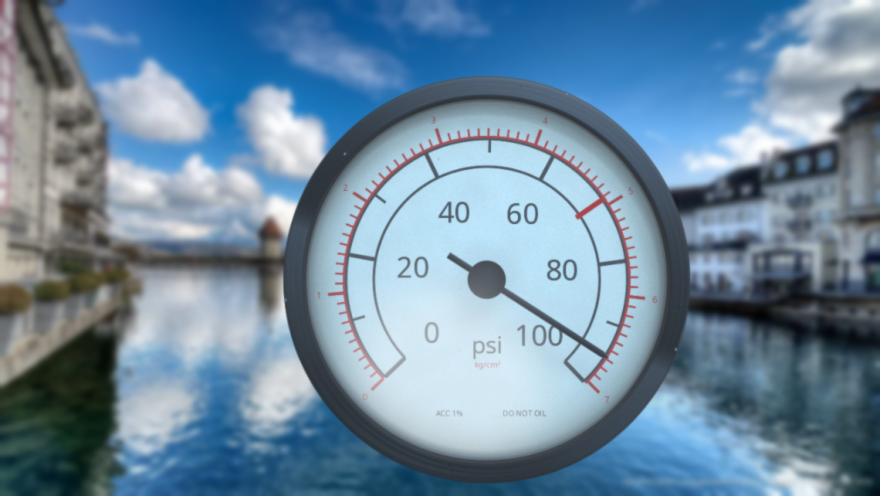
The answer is 95 psi
